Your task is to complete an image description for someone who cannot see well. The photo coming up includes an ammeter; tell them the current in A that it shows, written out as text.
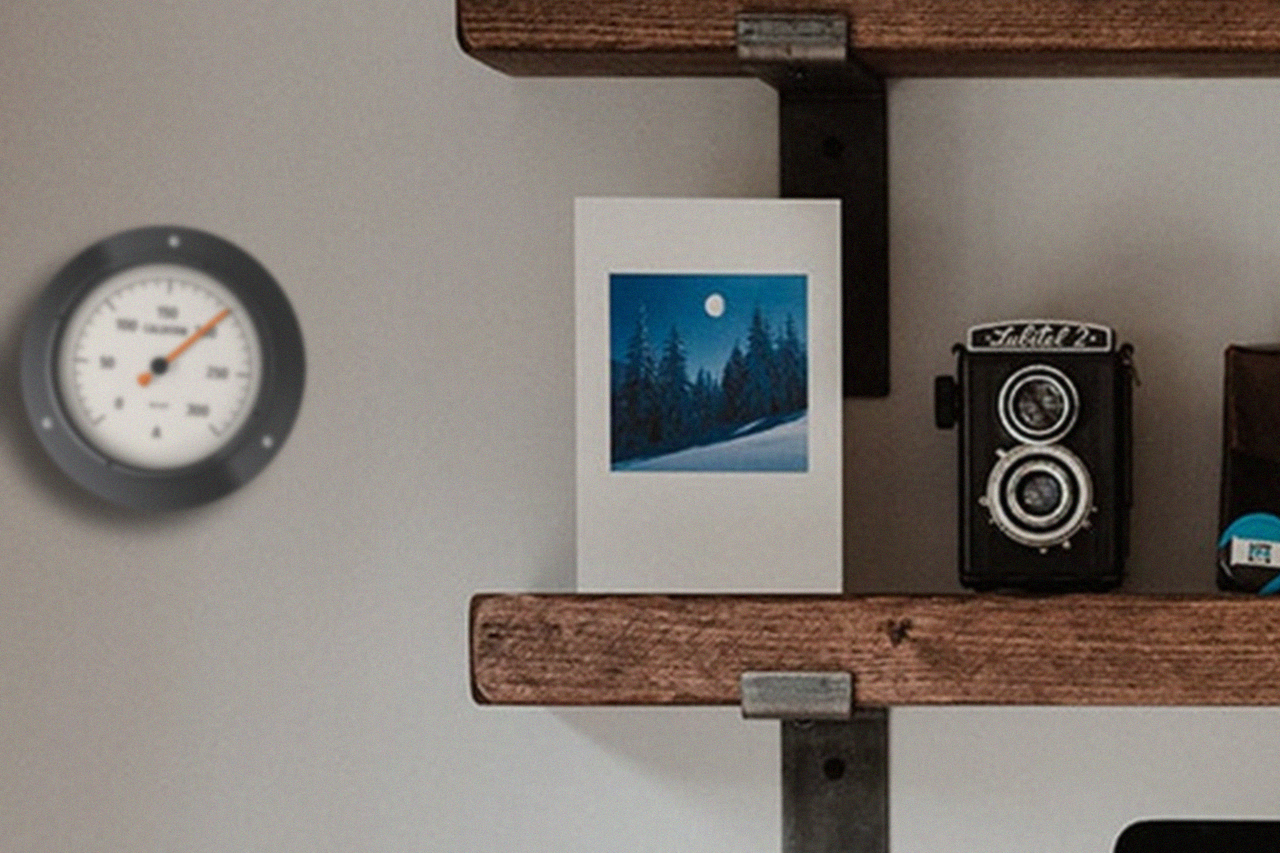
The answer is 200 A
